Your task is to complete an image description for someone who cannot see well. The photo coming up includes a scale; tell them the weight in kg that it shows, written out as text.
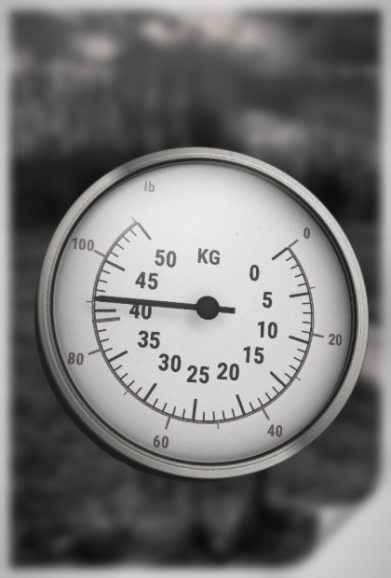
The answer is 41 kg
